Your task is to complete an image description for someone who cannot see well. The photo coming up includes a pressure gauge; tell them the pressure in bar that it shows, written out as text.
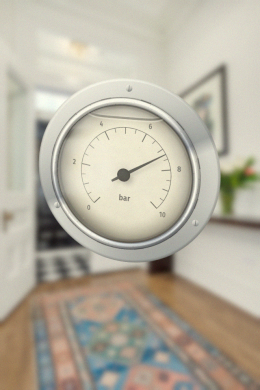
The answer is 7.25 bar
